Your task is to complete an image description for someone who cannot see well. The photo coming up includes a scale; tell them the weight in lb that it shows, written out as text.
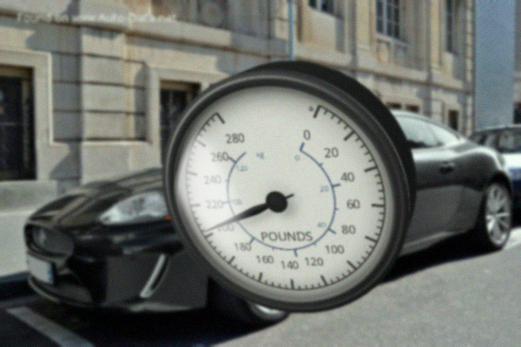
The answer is 204 lb
